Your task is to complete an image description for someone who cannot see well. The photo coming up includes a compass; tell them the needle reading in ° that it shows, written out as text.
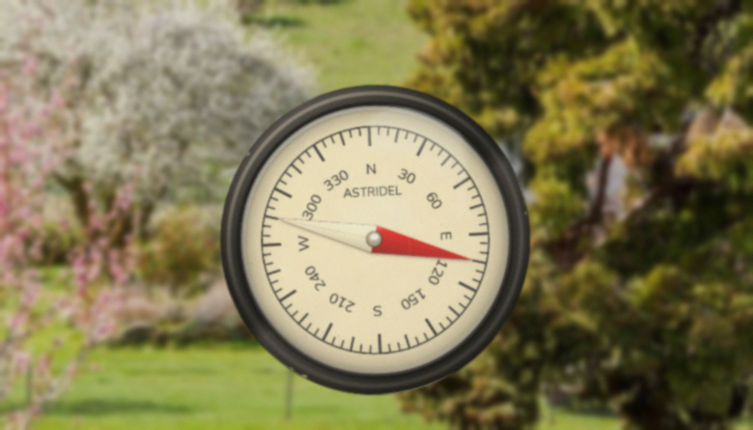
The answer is 105 °
